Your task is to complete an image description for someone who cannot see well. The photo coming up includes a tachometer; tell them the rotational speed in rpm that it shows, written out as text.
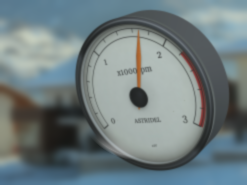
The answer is 1700 rpm
